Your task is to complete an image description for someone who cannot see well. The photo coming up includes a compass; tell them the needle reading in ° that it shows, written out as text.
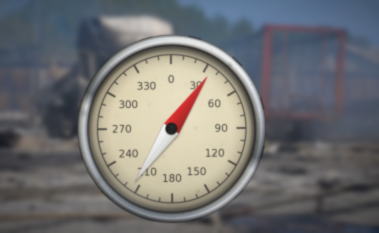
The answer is 35 °
